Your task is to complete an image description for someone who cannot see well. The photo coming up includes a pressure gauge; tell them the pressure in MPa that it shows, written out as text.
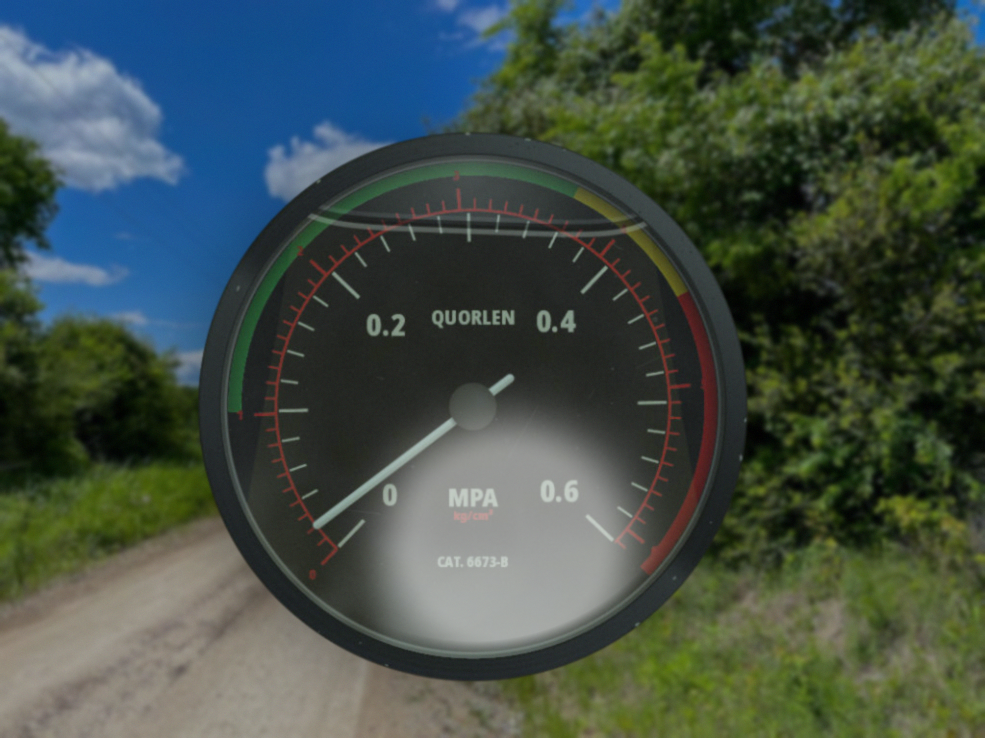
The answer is 0.02 MPa
